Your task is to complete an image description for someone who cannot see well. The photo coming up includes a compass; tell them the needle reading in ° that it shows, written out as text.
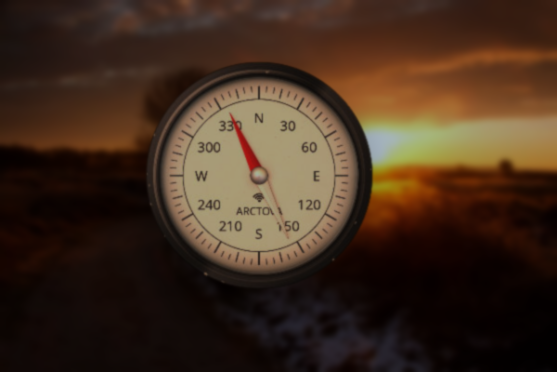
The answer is 335 °
